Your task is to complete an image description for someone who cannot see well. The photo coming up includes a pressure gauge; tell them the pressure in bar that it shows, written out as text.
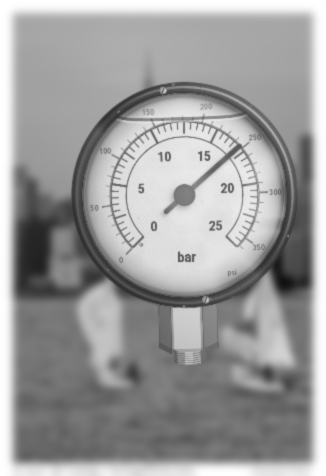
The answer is 17 bar
